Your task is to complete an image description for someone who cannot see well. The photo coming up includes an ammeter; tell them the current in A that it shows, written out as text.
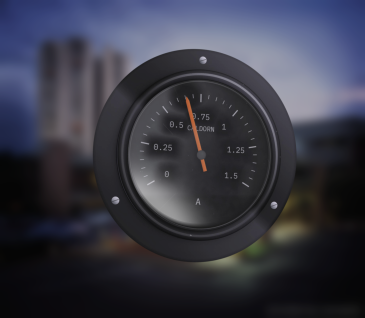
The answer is 0.65 A
